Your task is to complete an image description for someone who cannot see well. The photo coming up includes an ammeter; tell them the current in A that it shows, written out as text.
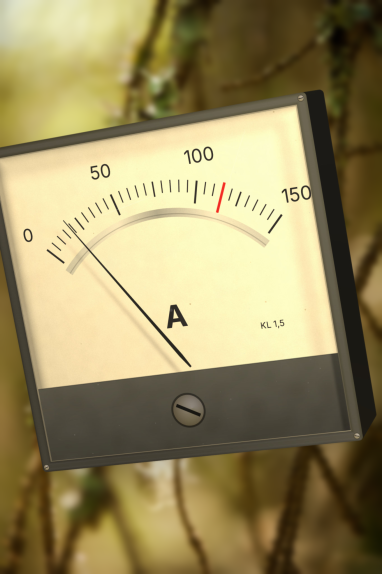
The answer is 20 A
